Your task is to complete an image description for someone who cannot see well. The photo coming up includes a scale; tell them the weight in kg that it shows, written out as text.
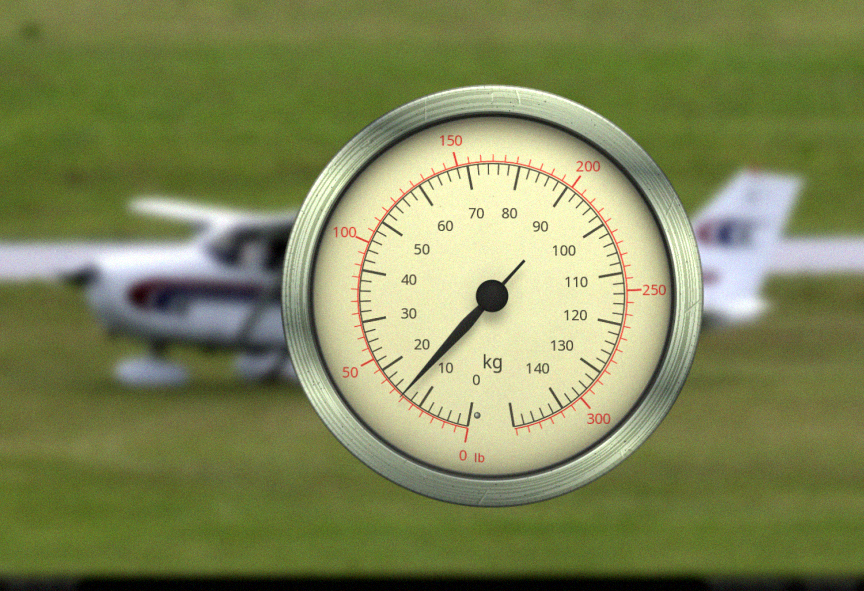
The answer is 14 kg
